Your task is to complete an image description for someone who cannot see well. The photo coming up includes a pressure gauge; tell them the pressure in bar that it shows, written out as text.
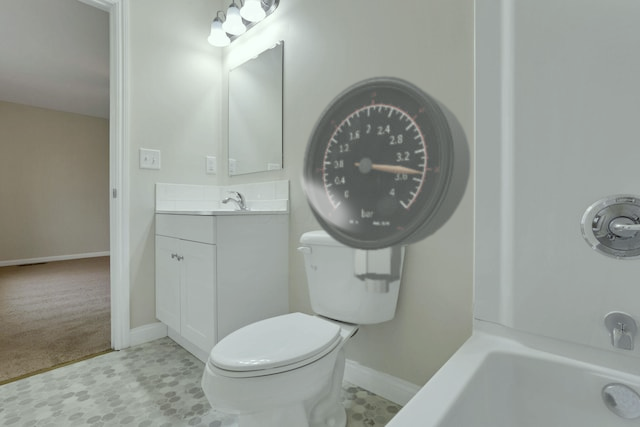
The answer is 3.5 bar
